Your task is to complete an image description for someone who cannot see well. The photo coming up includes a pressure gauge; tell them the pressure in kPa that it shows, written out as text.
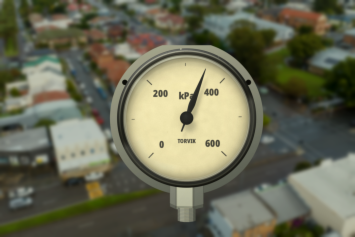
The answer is 350 kPa
